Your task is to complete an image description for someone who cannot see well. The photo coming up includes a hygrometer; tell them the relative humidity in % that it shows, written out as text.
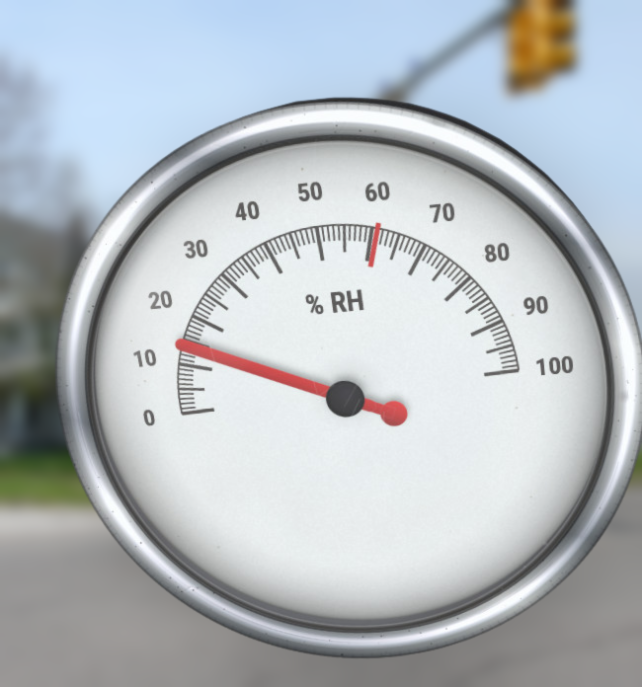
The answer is 15 %
